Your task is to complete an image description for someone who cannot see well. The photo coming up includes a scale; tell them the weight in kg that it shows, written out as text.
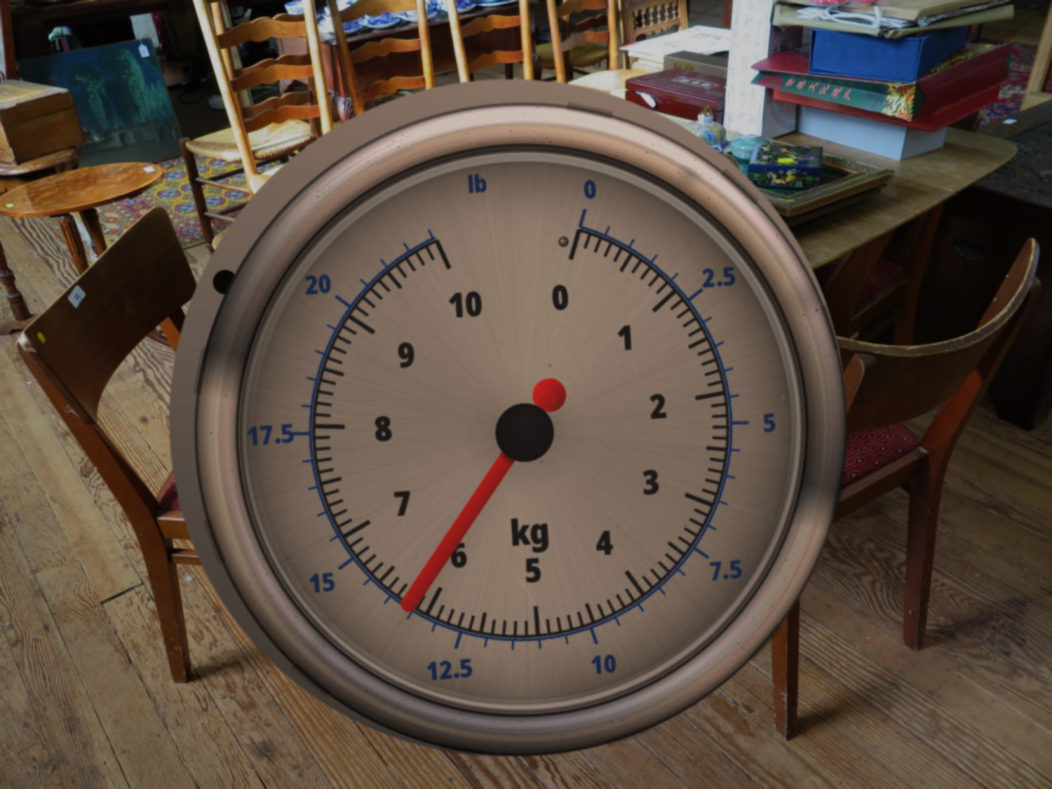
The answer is 6.2 kg
